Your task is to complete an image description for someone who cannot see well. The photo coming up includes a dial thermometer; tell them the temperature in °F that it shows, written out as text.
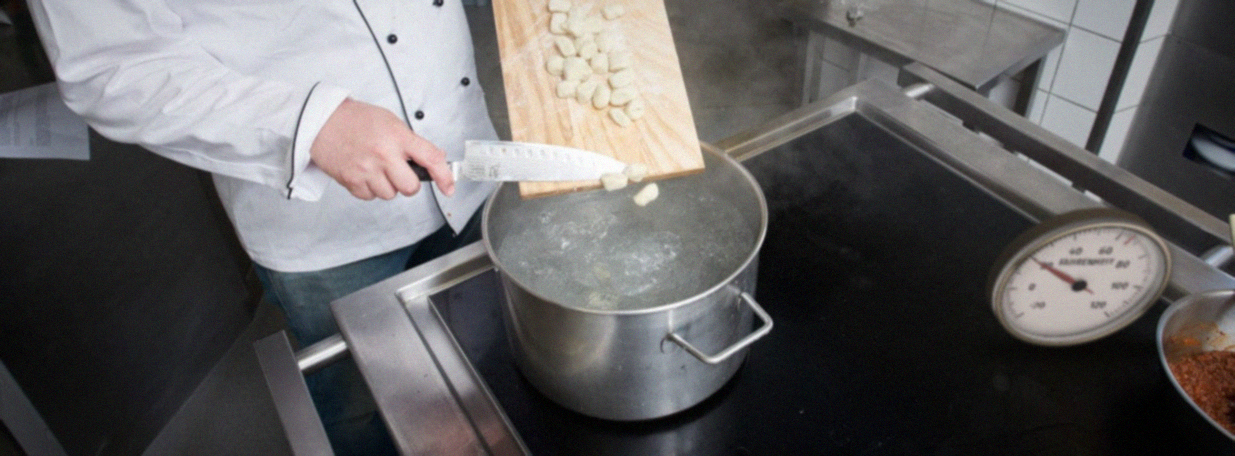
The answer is 20 °F
